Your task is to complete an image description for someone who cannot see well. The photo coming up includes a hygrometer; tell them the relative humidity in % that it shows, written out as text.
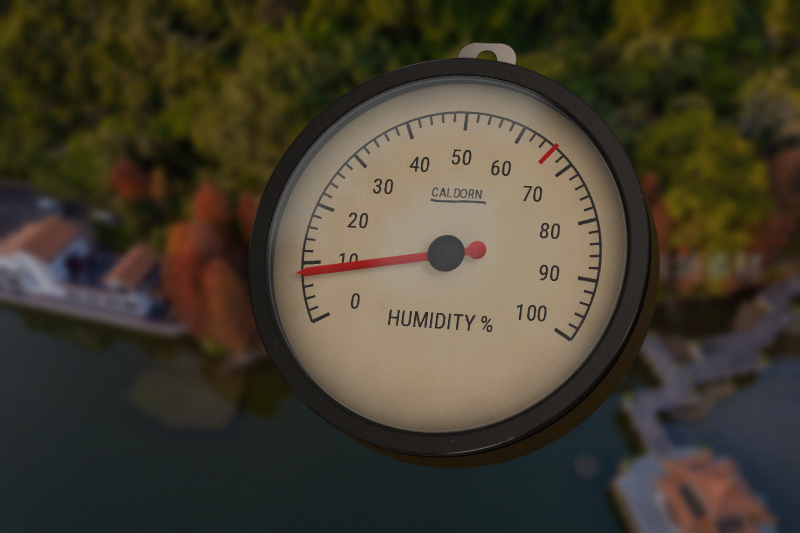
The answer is 8 %
